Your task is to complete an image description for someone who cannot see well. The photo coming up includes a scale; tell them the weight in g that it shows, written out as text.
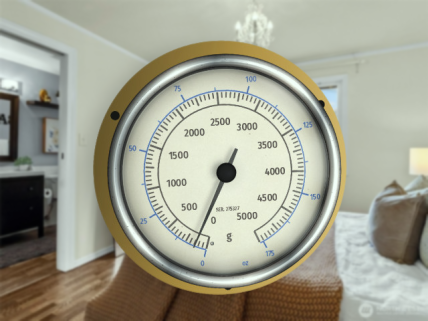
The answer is 150 g
